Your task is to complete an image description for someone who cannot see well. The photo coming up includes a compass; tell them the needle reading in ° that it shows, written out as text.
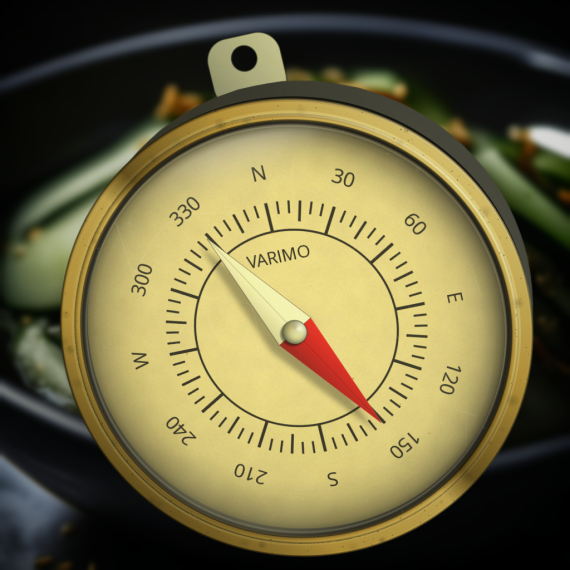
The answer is 150 °
